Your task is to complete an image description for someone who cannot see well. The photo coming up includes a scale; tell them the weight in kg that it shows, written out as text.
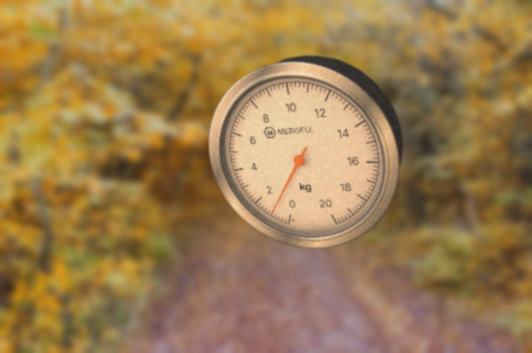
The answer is 1 kg
